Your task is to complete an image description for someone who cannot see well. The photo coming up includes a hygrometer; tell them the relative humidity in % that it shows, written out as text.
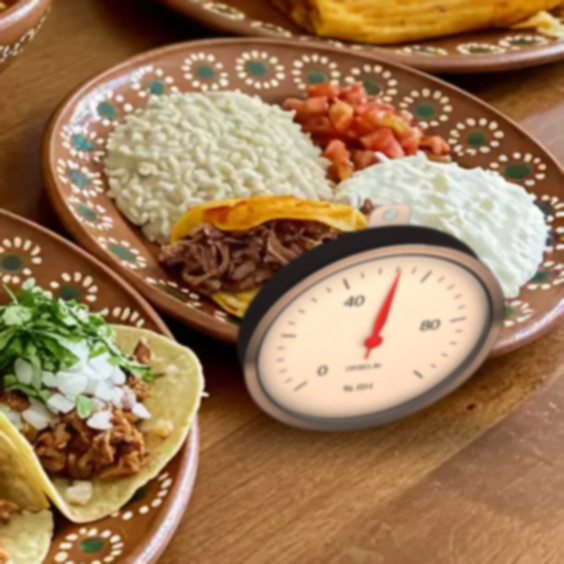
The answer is 52 %
